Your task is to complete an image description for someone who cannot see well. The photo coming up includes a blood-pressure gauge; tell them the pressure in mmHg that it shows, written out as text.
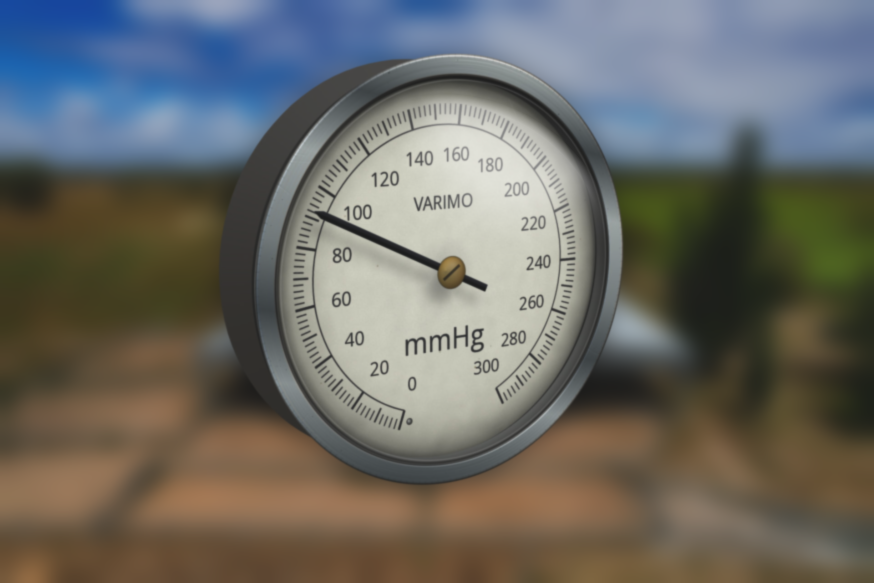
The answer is 92 mmHg
